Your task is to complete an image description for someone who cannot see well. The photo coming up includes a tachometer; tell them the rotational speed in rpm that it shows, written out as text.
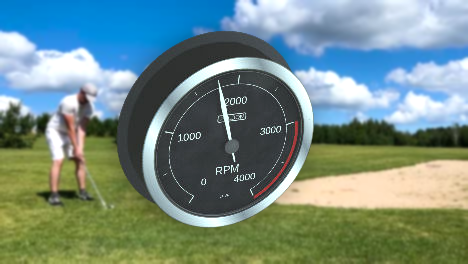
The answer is 1750 rpm
